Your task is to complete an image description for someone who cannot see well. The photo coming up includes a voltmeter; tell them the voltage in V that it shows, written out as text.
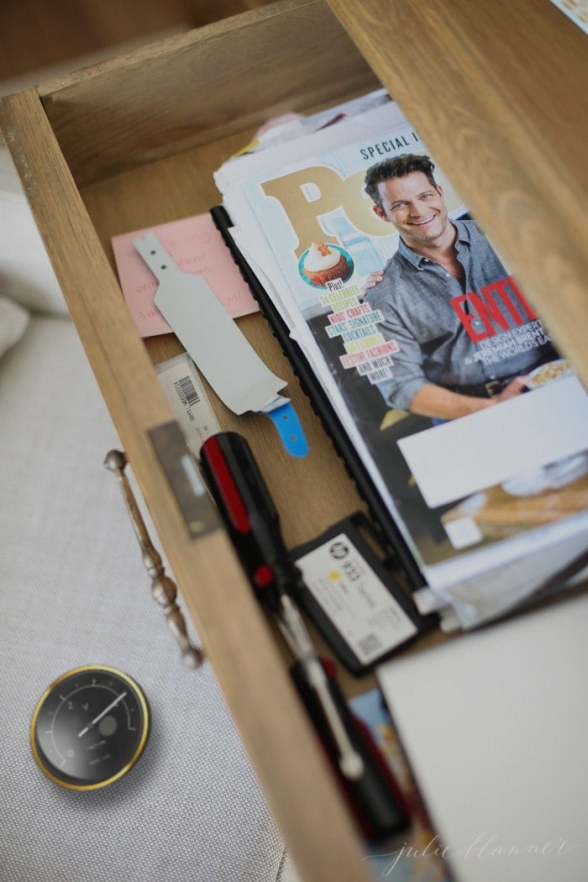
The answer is 4 V
